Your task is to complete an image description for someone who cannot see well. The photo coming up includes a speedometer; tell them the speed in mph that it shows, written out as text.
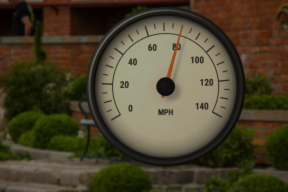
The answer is 80 mph
